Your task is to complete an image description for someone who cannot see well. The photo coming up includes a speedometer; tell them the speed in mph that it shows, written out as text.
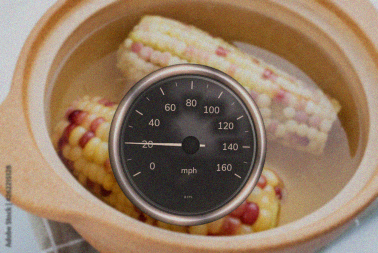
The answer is 20 mph
